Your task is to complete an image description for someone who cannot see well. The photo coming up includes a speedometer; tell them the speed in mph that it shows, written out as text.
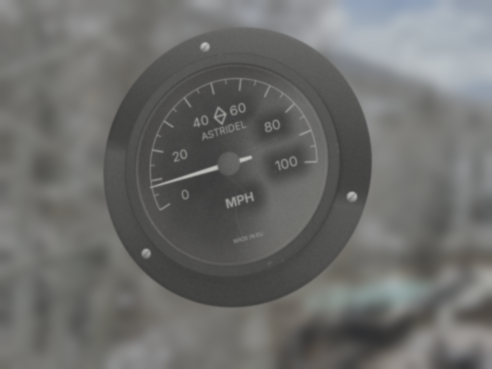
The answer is 7.5 mph
